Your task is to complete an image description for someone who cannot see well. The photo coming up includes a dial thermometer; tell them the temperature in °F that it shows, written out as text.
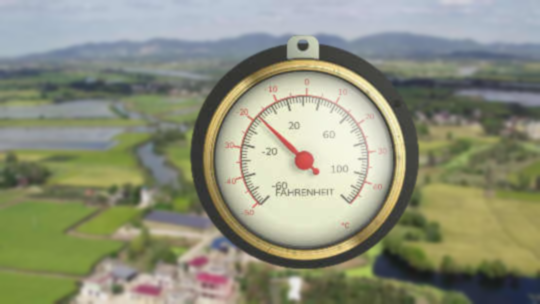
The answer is 0 °F
